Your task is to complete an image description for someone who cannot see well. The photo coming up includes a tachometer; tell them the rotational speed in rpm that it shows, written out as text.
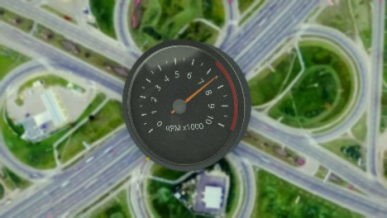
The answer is 7500 rpm
